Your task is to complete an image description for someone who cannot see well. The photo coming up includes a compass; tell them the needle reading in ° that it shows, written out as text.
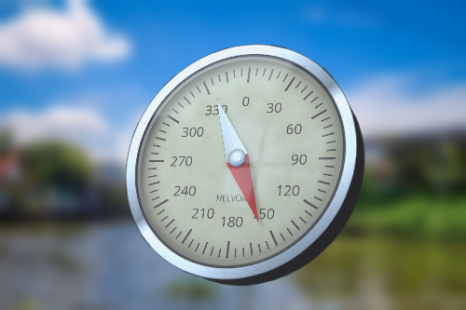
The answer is 155 °
